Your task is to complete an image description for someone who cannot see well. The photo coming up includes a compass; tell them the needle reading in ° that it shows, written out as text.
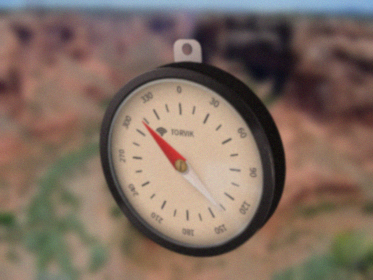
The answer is 315 °
